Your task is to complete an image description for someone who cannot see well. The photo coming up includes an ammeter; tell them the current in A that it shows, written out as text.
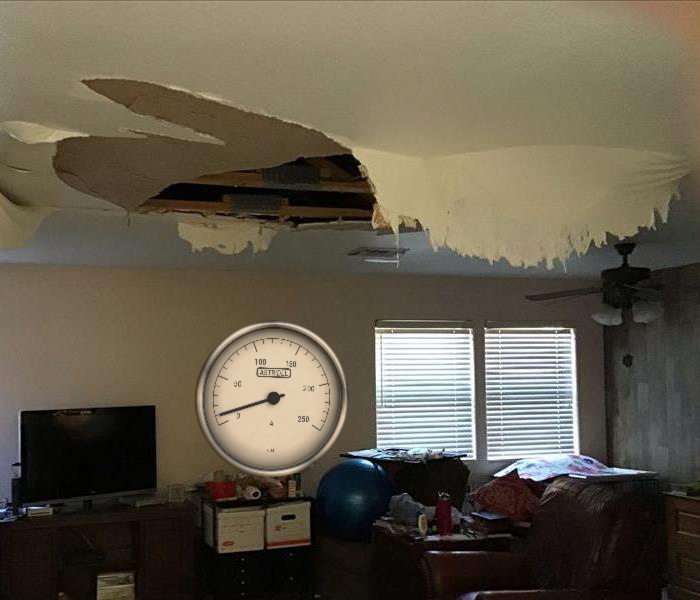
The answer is 10 A
